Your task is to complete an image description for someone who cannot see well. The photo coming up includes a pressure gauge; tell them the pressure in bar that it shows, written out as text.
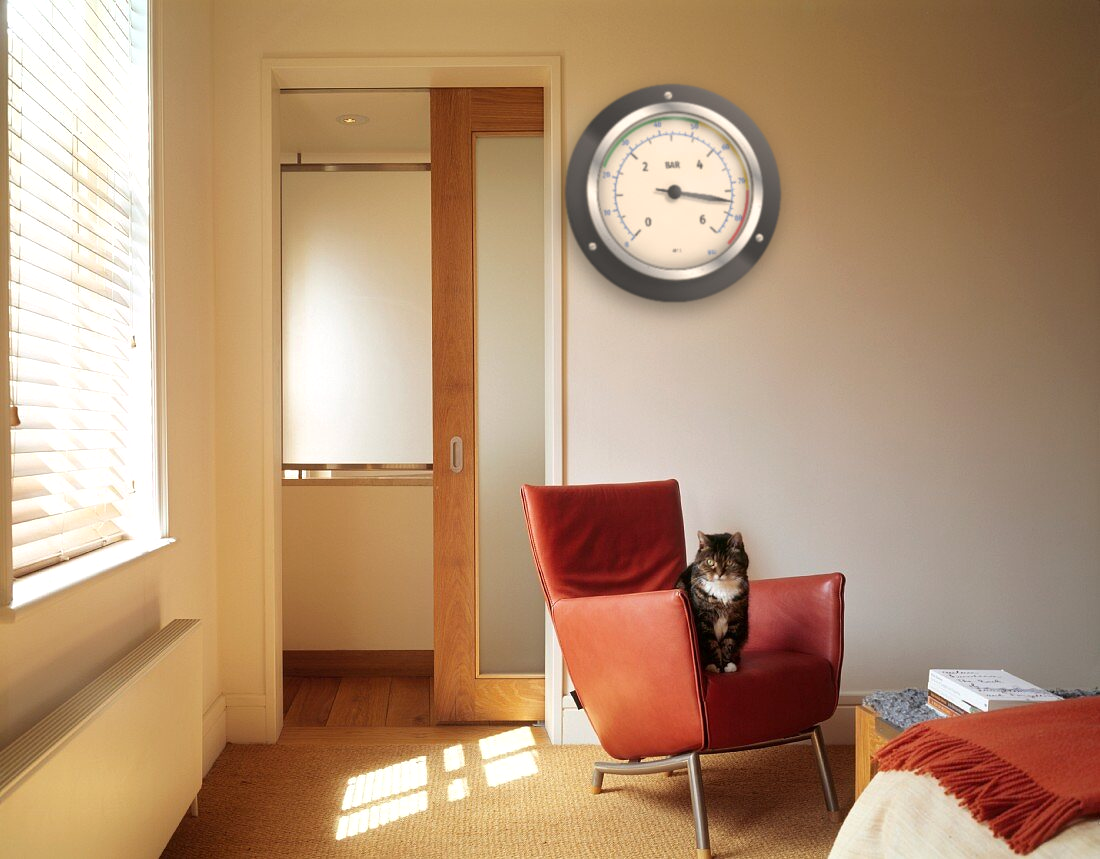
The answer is 5.25 bar
